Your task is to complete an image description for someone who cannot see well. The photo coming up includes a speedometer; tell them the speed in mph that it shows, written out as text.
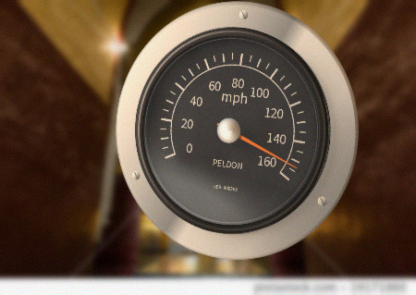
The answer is 152.5 mph
